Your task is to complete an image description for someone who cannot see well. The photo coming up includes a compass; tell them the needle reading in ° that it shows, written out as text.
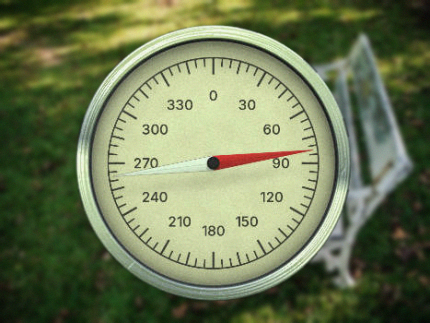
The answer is 82.5 °
